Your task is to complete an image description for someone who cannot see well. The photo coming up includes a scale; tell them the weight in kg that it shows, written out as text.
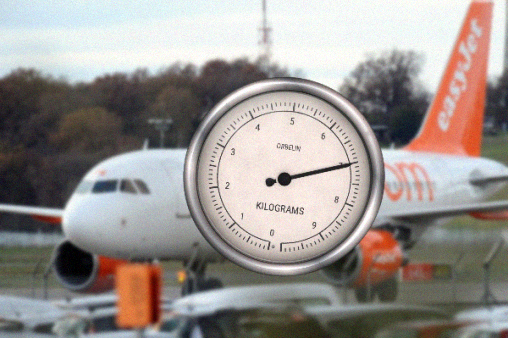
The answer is 7 kg
